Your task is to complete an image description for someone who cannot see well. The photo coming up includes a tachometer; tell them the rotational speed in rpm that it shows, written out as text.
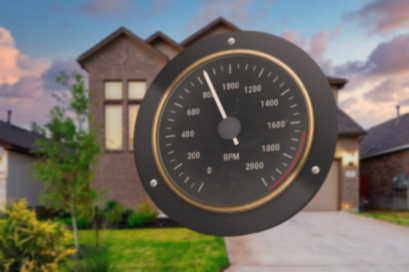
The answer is 850 rpm
